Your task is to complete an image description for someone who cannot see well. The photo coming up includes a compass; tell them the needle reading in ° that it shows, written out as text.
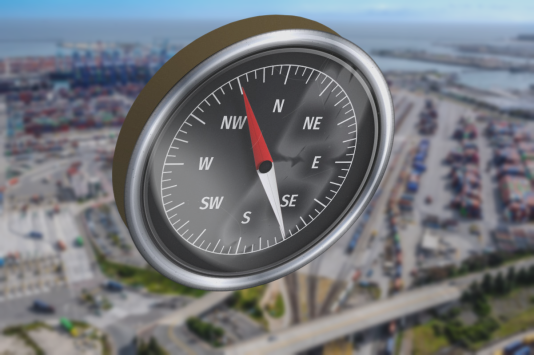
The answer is 330 °
